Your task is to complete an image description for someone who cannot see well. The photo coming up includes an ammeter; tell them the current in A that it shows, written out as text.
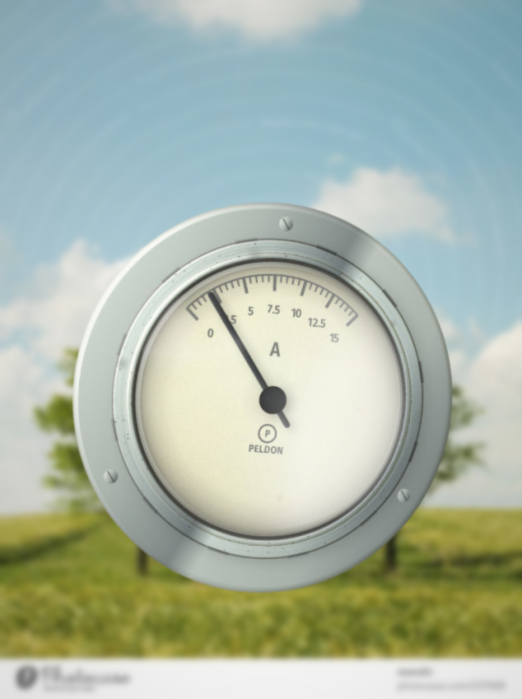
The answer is 2 A
